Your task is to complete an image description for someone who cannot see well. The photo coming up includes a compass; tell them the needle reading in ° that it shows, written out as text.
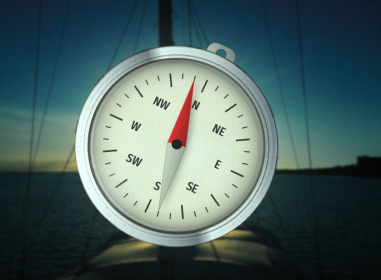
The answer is 350 °
